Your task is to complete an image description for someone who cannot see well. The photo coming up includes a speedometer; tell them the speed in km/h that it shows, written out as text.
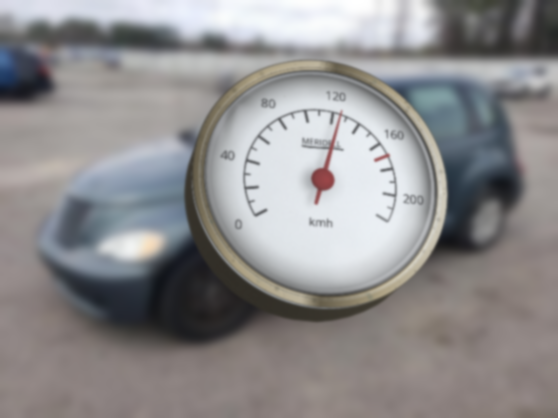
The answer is 125 km/h
